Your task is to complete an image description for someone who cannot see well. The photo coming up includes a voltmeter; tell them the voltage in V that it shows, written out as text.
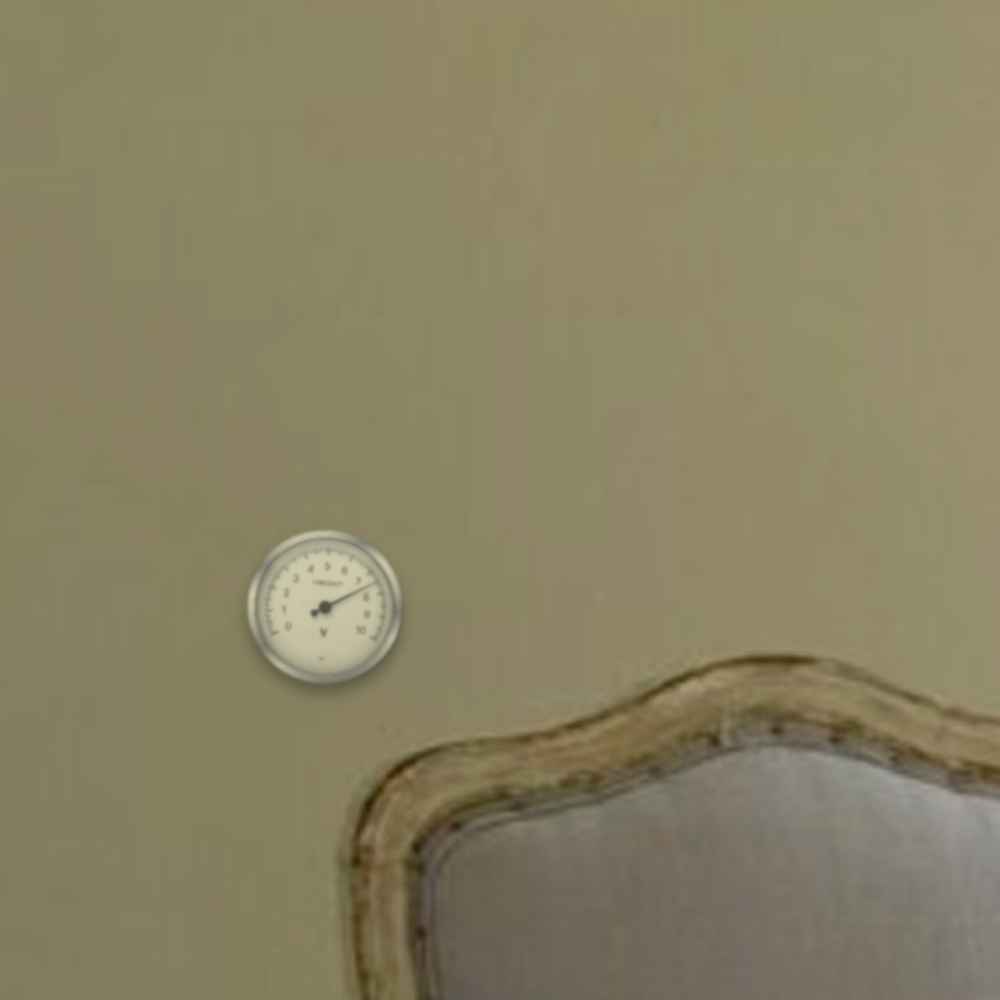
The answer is 7.5 V
